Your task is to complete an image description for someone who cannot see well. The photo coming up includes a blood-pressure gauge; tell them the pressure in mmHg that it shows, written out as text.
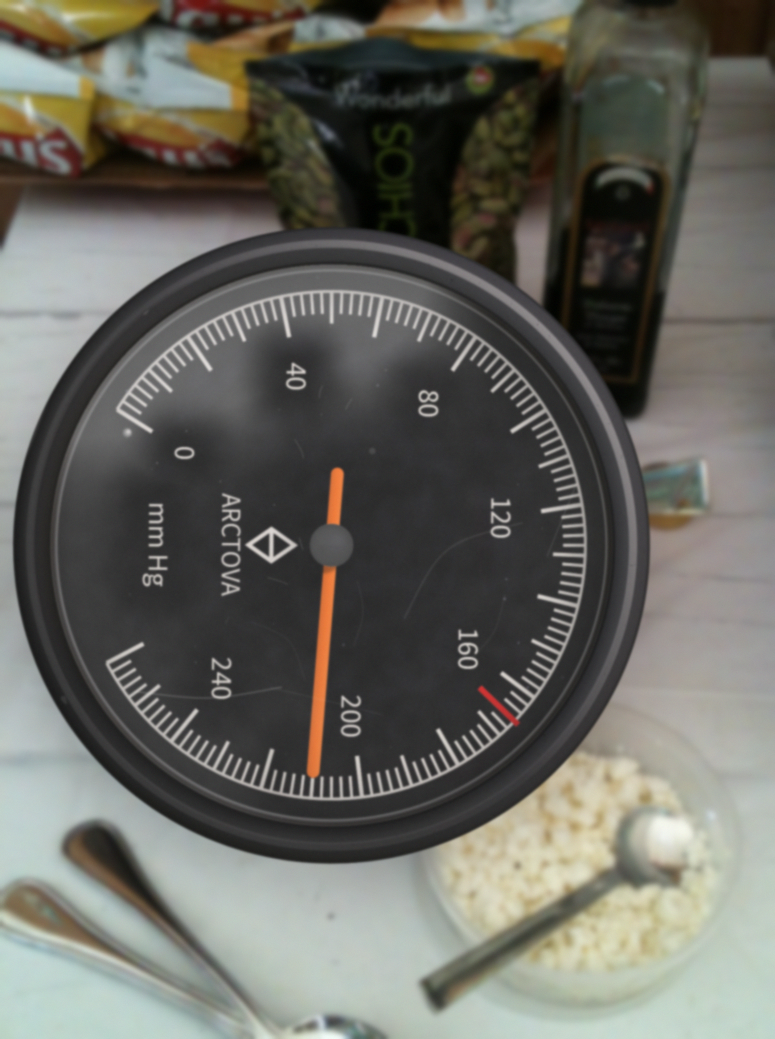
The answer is 210 mmHg
